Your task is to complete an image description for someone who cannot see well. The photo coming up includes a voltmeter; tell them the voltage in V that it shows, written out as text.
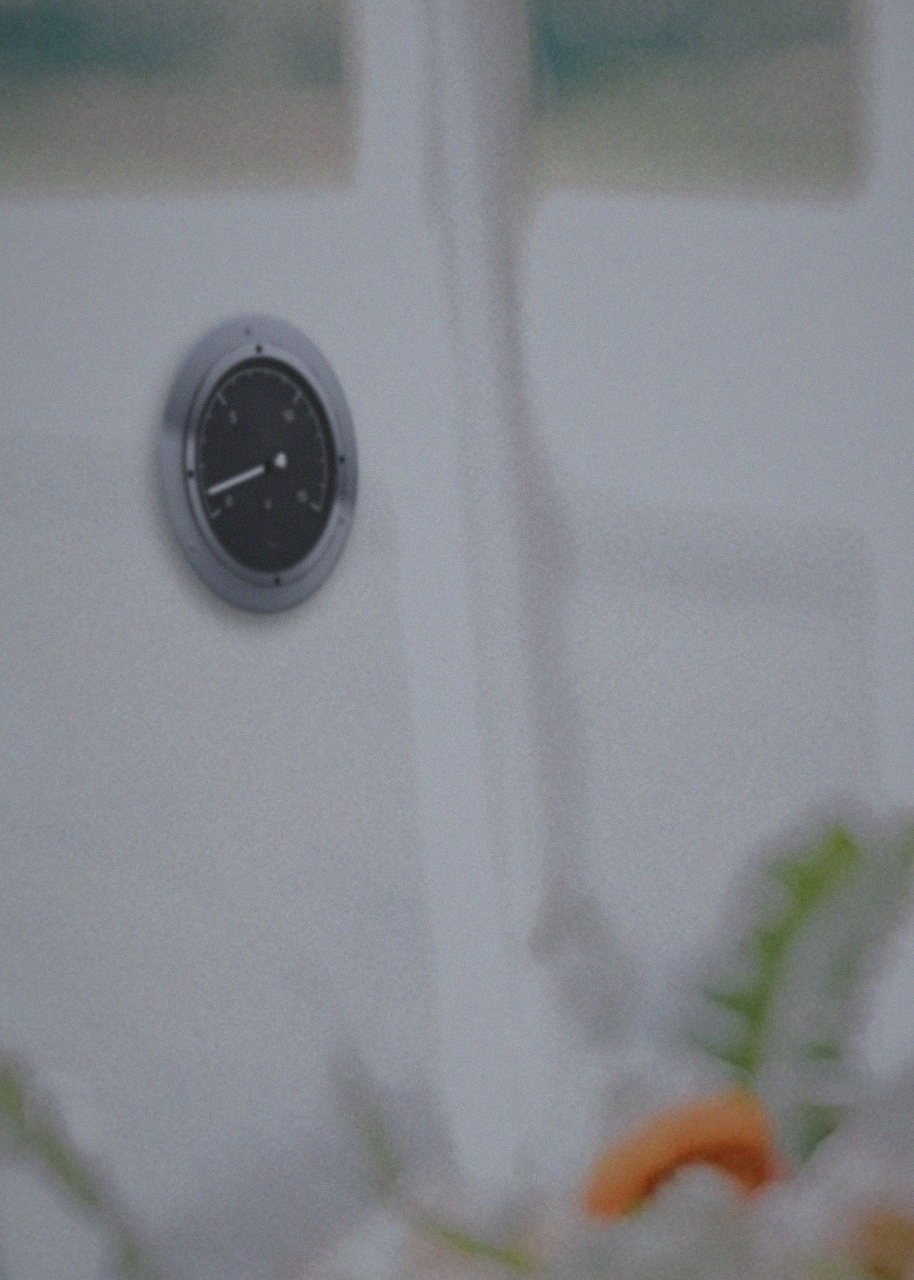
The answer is 1 V
